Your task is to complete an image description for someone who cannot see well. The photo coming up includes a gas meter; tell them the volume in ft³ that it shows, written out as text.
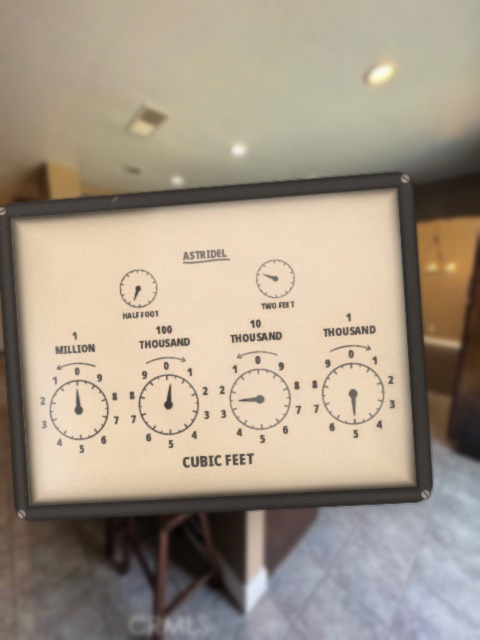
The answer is 2500 ft³
